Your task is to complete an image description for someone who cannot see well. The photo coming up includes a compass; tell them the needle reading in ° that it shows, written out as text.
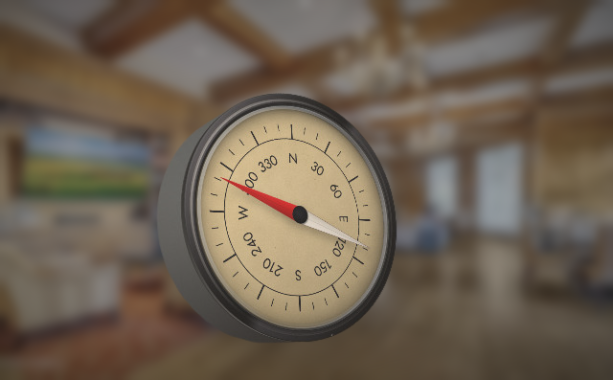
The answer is 290 °
